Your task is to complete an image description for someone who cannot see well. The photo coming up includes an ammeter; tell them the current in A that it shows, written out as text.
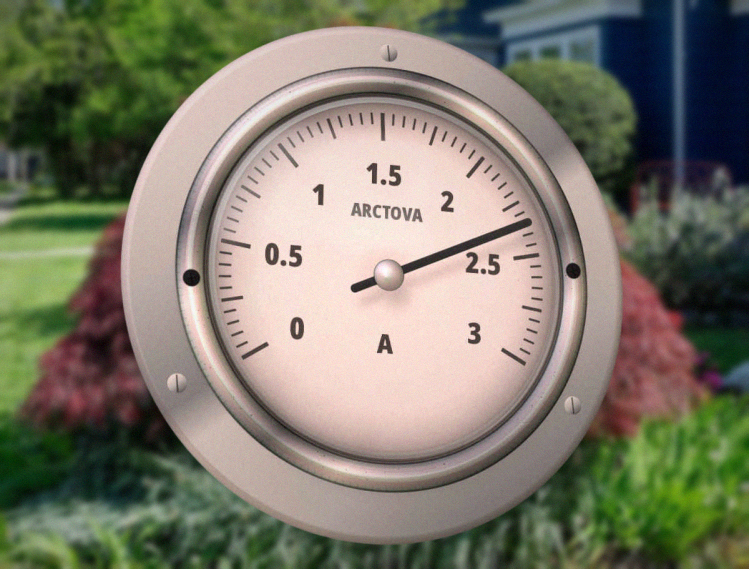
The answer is 2.35 A
